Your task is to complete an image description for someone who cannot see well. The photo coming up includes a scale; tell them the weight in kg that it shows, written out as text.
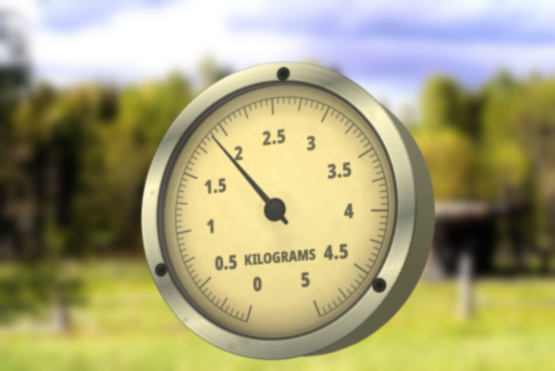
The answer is 1.9 kg
